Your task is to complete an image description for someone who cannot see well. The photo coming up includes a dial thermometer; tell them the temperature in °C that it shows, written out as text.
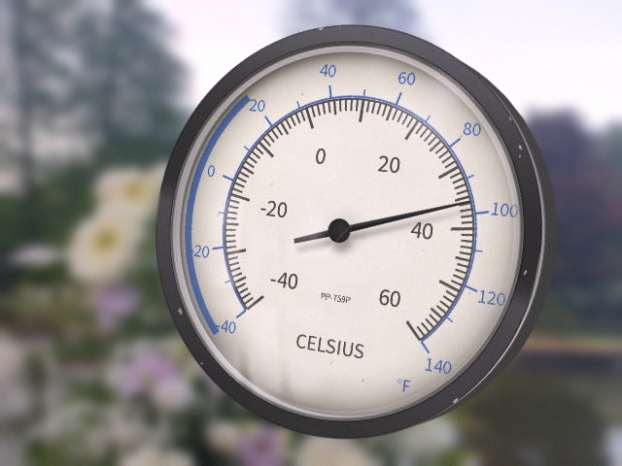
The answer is 36 °C
